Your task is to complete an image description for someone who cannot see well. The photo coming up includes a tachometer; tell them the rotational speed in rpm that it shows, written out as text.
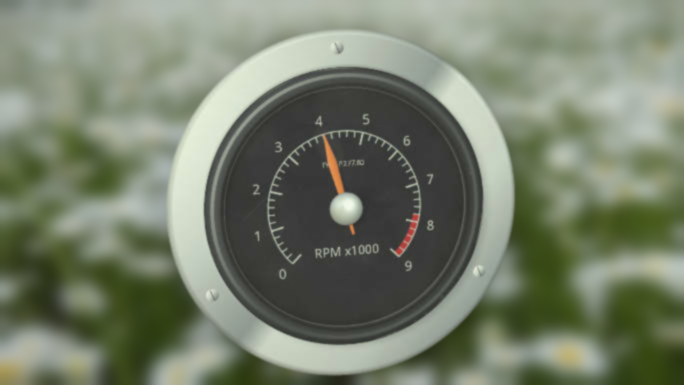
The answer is 4000 rpm
